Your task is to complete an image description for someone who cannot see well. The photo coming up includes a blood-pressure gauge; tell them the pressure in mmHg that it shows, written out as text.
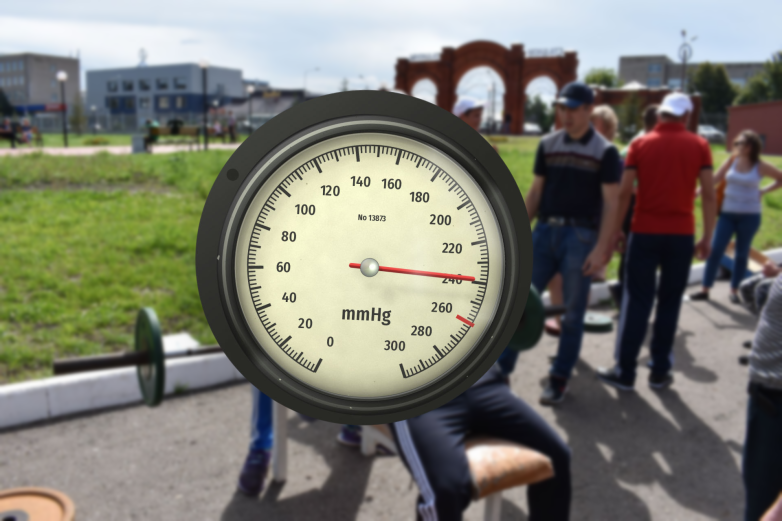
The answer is 238 mmHg
